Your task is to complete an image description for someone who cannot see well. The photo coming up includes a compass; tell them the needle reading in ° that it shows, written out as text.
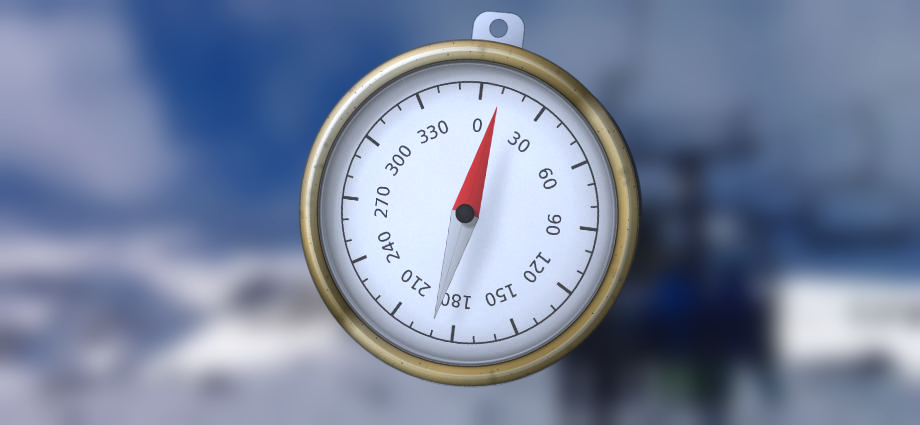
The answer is 10 °
